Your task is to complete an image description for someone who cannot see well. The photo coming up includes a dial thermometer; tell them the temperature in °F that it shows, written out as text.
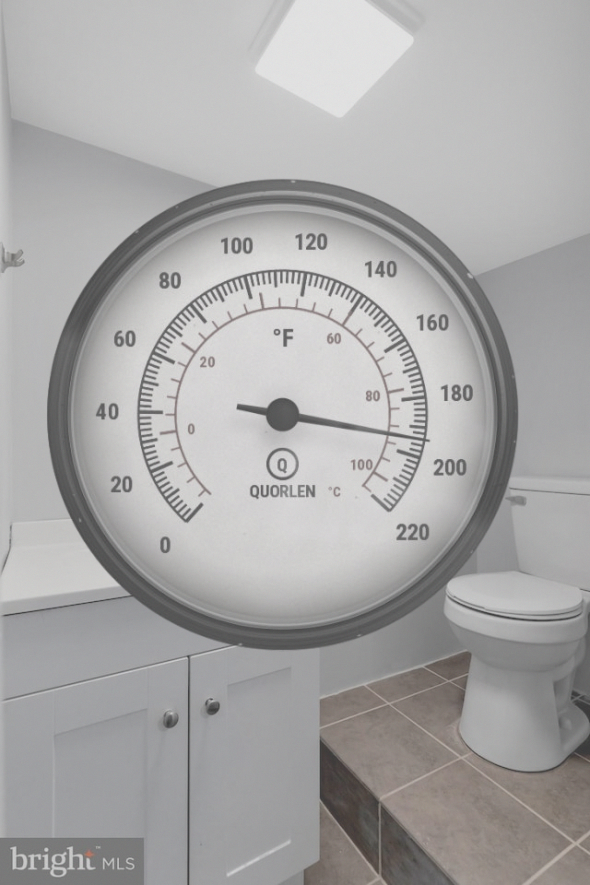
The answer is 194 °F
